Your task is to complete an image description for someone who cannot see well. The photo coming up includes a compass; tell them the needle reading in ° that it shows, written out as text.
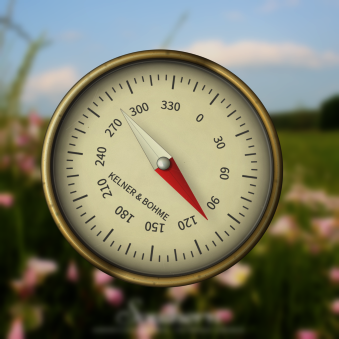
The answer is 105 °
